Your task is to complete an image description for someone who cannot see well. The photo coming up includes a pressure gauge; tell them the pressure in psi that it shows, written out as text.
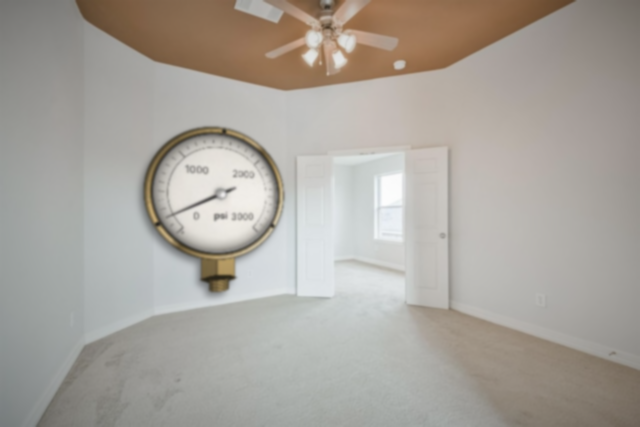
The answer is 200 psi
